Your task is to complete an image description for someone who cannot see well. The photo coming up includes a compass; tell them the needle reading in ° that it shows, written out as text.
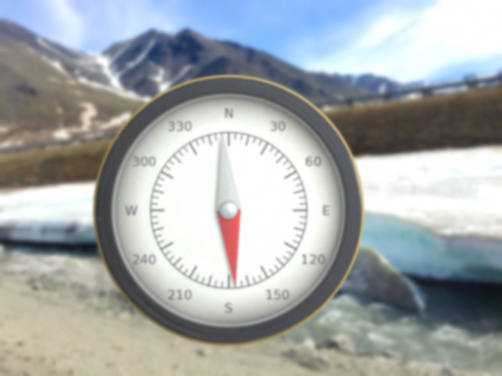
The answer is 175 °
